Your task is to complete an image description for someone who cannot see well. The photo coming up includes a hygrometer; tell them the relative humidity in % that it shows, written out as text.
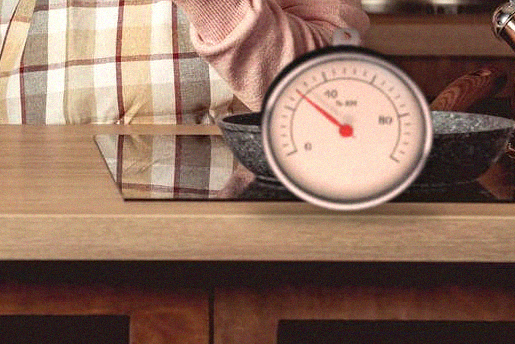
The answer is 28 %
